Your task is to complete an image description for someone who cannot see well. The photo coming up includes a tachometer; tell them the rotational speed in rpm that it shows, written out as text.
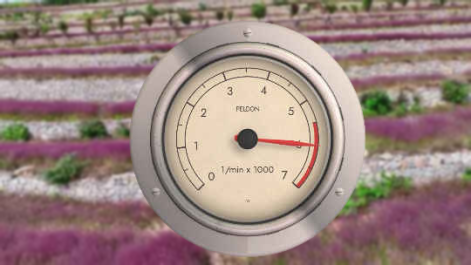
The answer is 6000 rpm
